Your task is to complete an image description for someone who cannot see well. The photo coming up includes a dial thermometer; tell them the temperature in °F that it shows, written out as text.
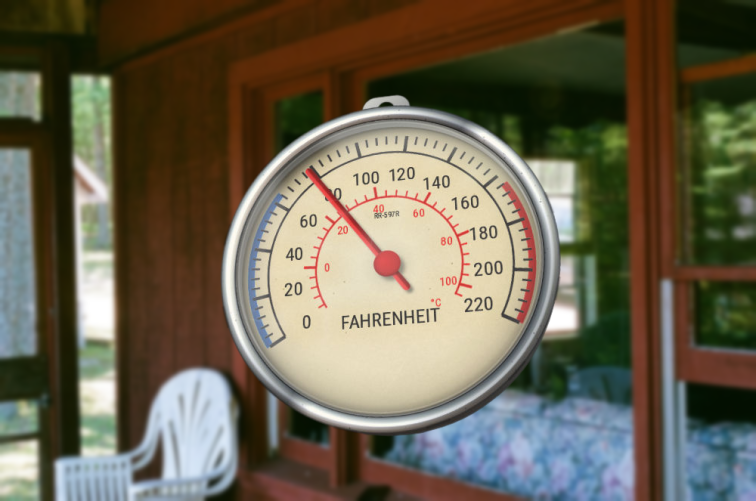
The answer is 78 °F
